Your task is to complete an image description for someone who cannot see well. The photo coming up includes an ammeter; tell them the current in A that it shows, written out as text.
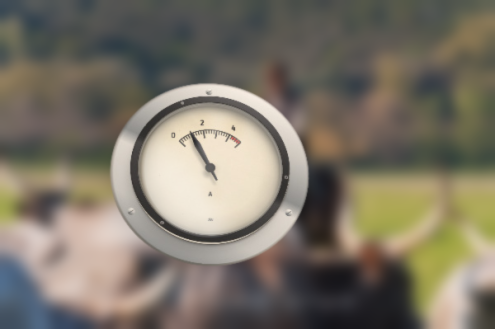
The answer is 1 A
